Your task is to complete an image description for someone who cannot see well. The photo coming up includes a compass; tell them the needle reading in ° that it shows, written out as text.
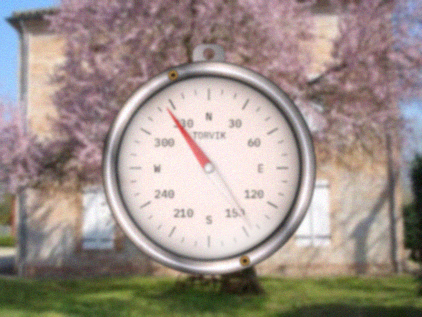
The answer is 325 °
